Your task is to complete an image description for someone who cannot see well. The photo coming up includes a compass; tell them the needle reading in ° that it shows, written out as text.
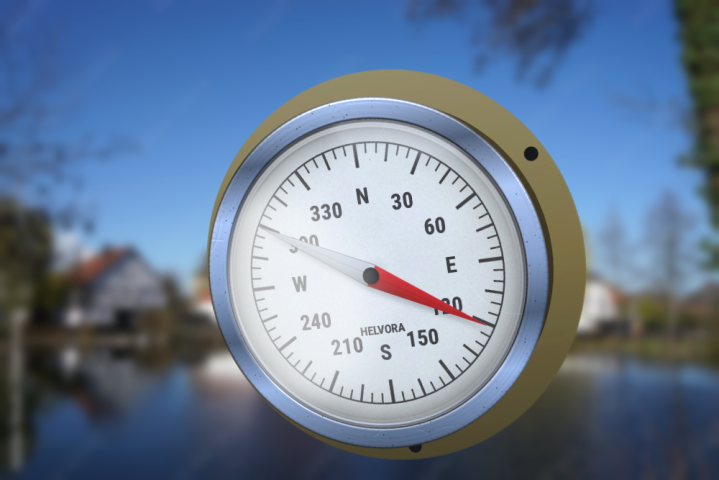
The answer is 120 °
